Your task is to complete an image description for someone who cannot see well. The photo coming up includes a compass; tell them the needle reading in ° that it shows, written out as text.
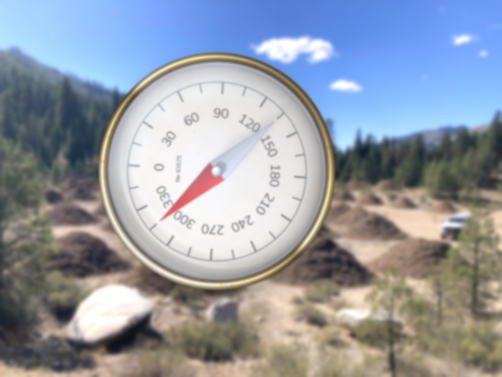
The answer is 315 °
